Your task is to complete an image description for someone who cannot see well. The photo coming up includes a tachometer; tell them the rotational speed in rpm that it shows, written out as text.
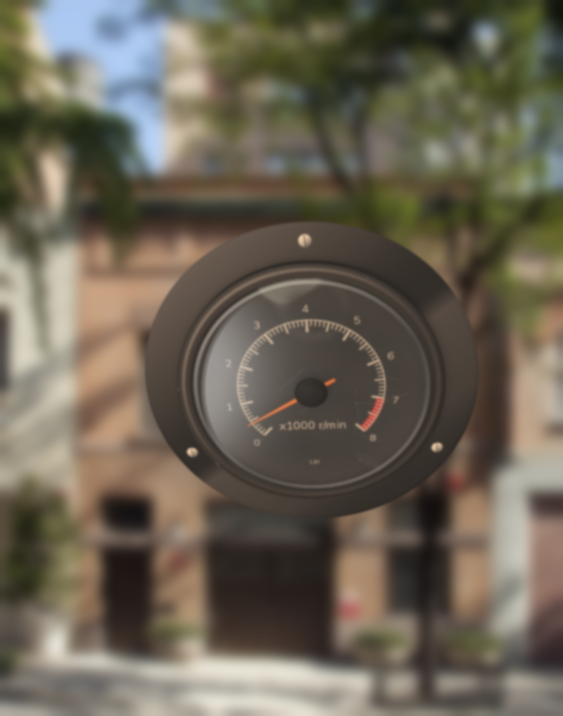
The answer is 500 rpm
